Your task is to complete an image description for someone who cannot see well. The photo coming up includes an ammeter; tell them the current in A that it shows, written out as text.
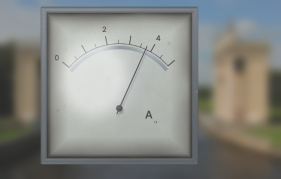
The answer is 3.75 A
